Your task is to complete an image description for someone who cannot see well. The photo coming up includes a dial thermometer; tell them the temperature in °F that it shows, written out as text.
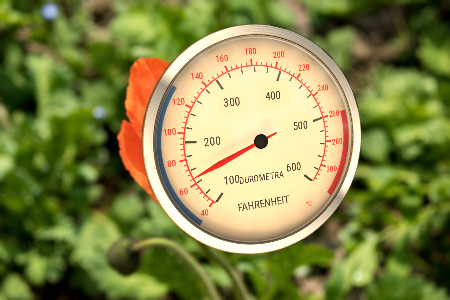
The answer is 150 °F
